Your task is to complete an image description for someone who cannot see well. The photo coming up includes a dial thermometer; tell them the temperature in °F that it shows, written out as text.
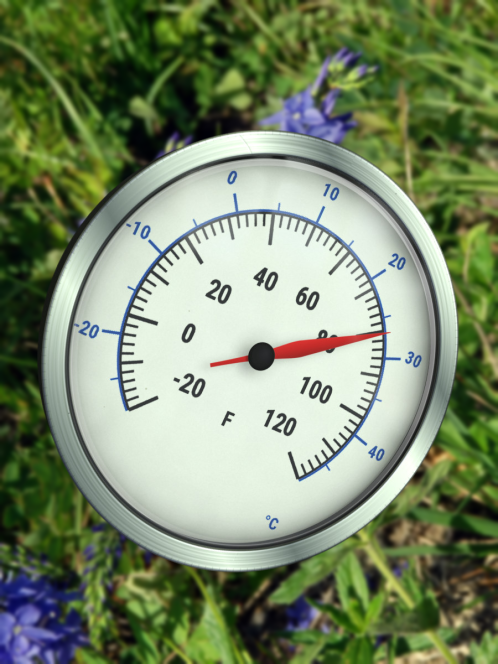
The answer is 80 °F
